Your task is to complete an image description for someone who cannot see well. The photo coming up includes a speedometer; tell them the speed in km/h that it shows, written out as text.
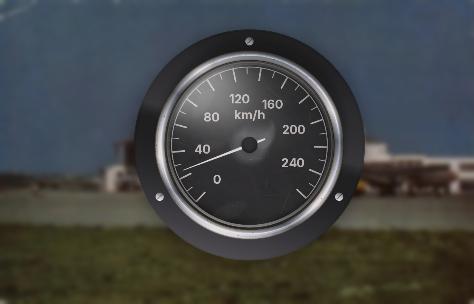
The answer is 25 km/h
